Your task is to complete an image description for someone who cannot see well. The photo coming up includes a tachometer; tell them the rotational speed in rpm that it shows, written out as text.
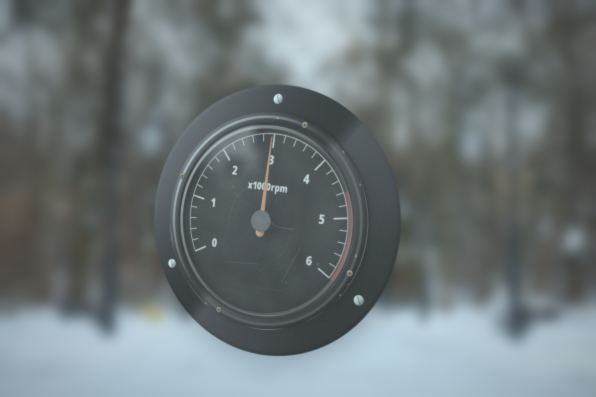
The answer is 3000 rpm
